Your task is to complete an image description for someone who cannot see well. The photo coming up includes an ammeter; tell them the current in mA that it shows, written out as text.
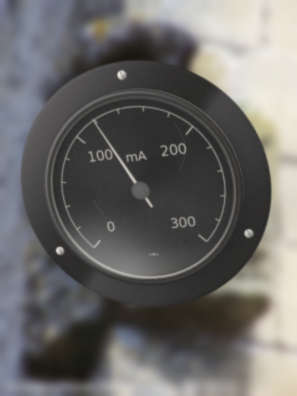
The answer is 120 mA
